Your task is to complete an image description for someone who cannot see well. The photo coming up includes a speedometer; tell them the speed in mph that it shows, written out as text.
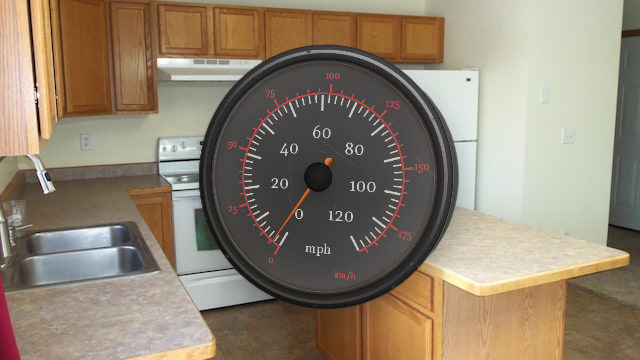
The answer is 2 mph
